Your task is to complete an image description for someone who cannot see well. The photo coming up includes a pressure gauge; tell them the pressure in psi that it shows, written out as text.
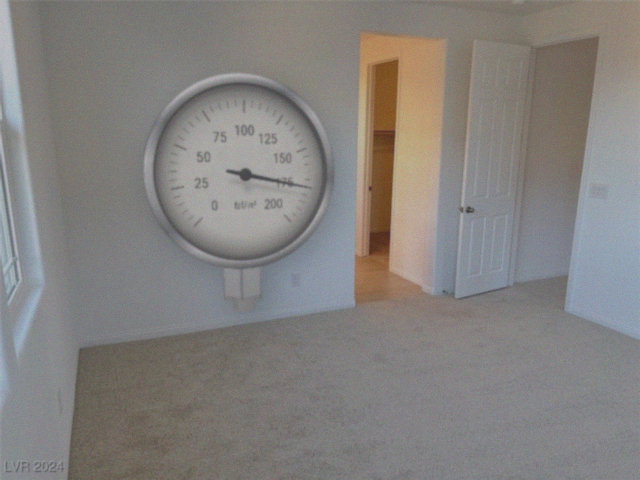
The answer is 175 psi
